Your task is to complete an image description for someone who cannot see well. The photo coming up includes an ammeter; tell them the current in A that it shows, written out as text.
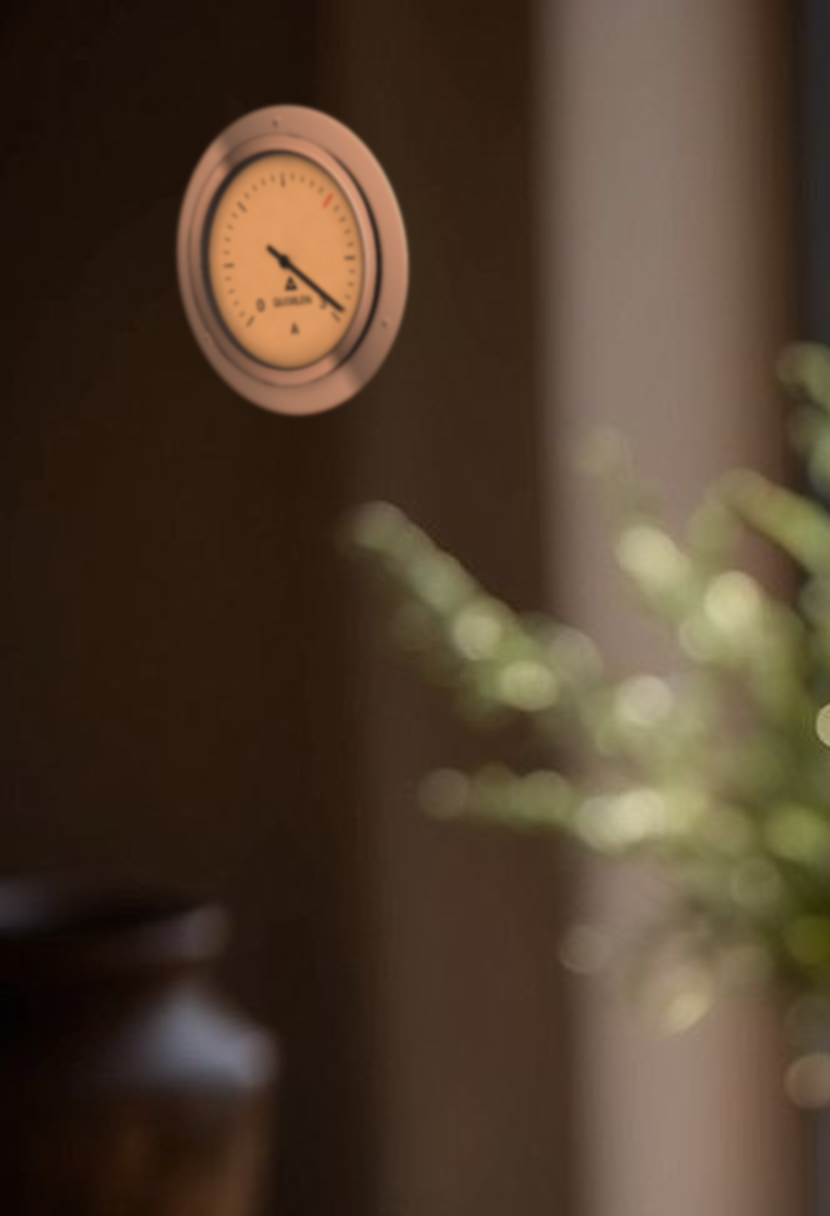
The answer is 2.9 A
